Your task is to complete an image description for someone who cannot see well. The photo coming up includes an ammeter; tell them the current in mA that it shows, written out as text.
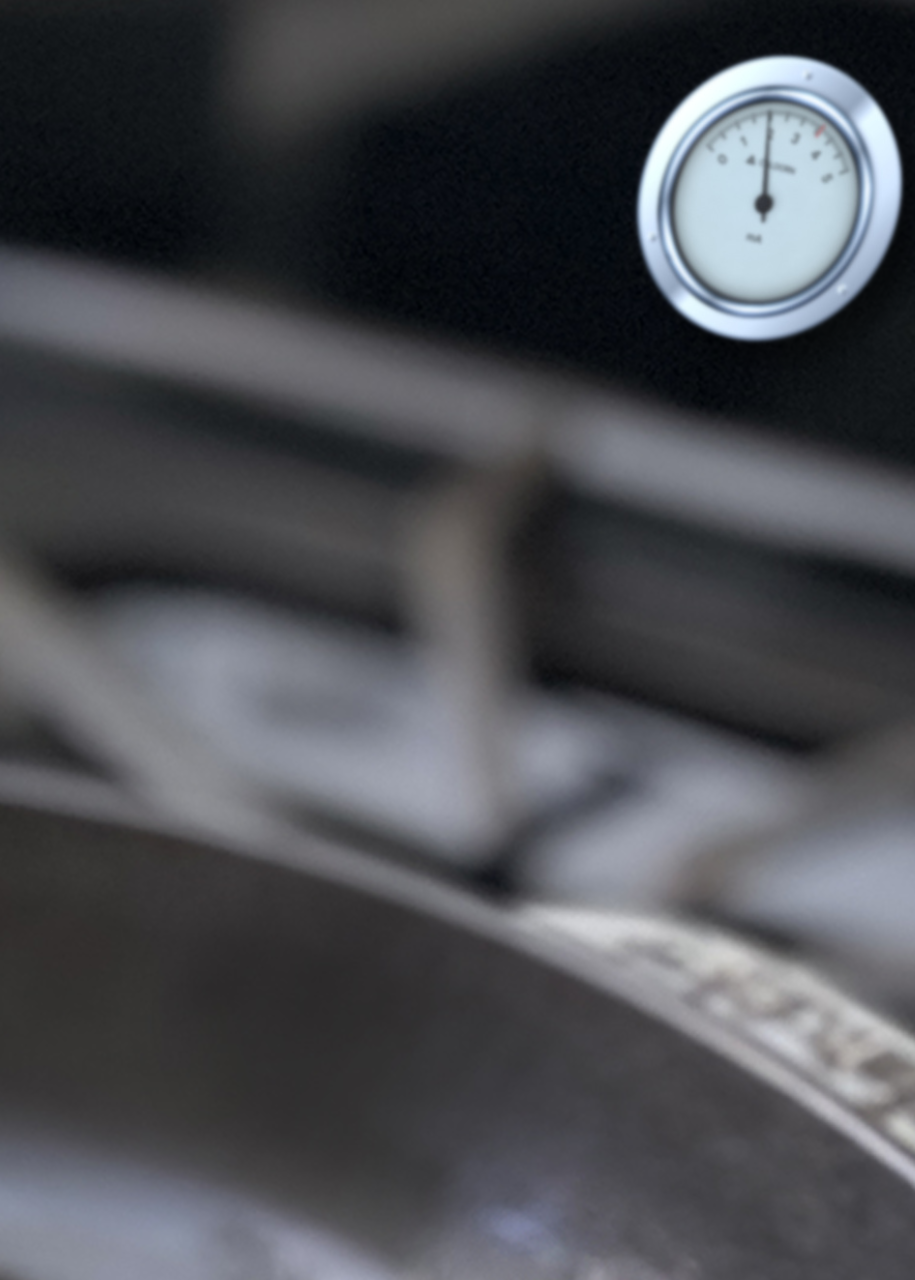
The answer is 2 mA
